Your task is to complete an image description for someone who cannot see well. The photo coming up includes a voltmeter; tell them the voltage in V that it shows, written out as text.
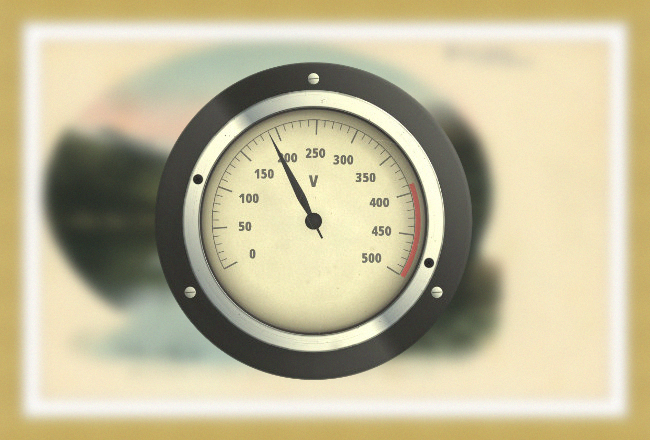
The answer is 190 V
